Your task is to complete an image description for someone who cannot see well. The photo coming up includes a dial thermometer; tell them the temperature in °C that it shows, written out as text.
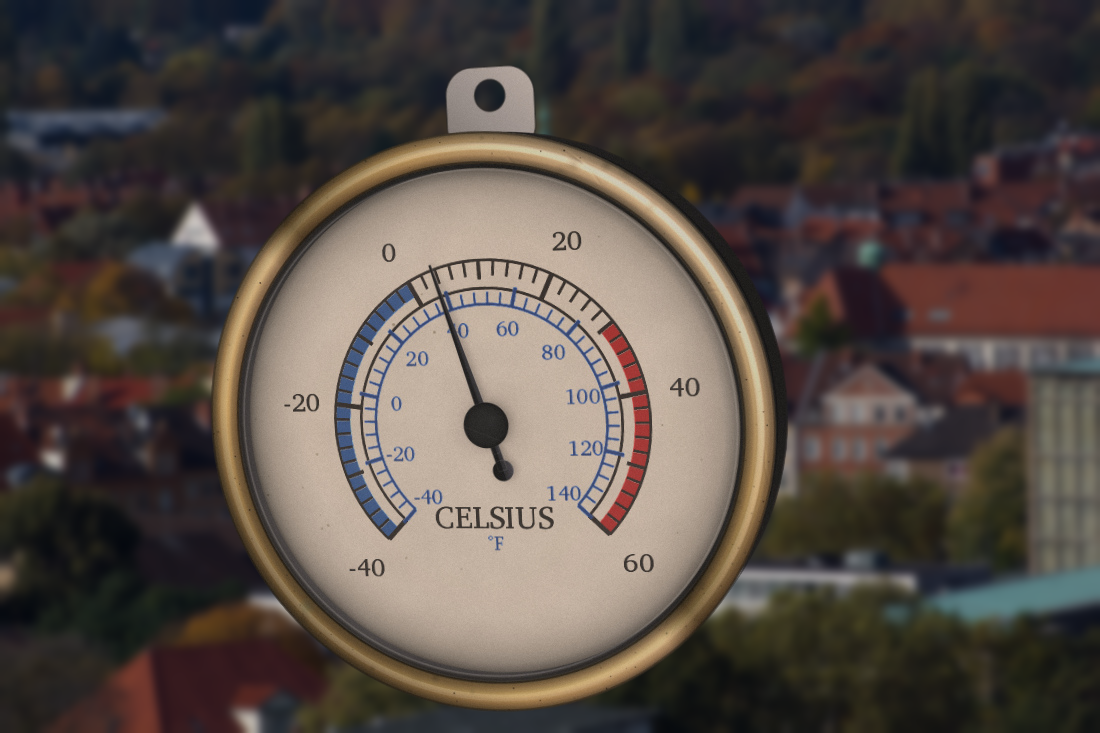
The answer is 4 °C
